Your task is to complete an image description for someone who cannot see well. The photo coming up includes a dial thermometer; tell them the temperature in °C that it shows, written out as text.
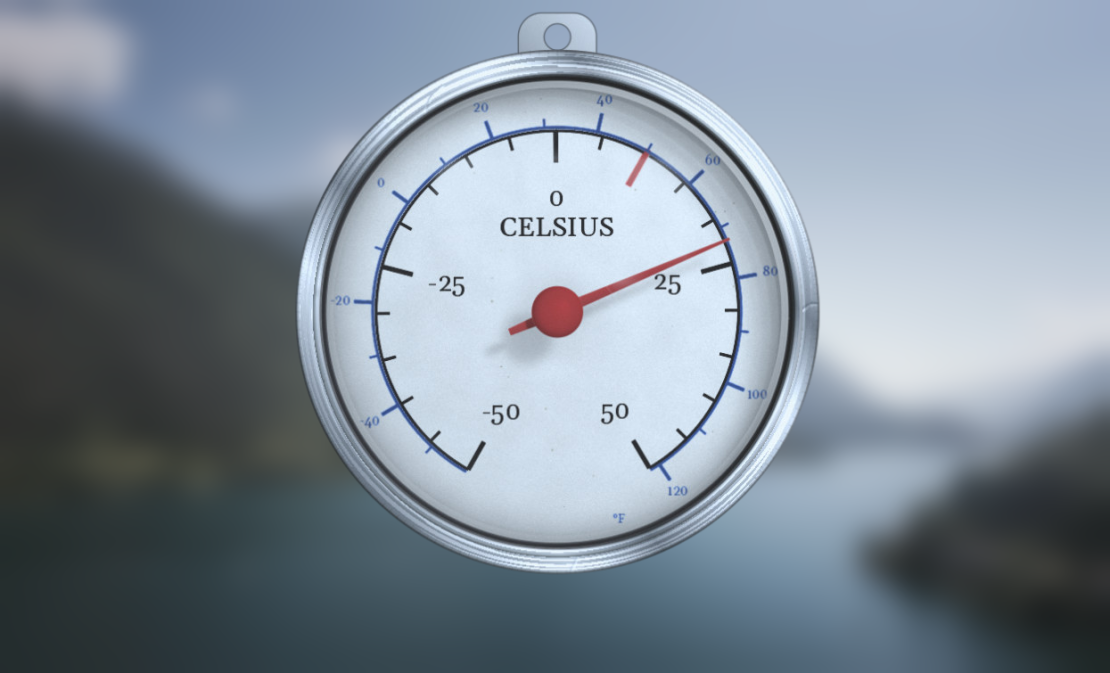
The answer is 22.5 °C
